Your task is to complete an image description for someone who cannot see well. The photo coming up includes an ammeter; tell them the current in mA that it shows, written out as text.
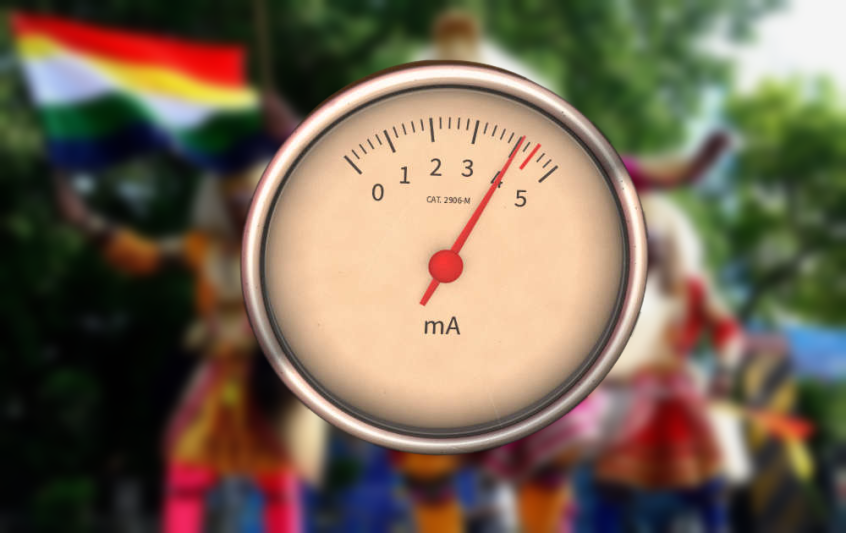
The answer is 4 mA
